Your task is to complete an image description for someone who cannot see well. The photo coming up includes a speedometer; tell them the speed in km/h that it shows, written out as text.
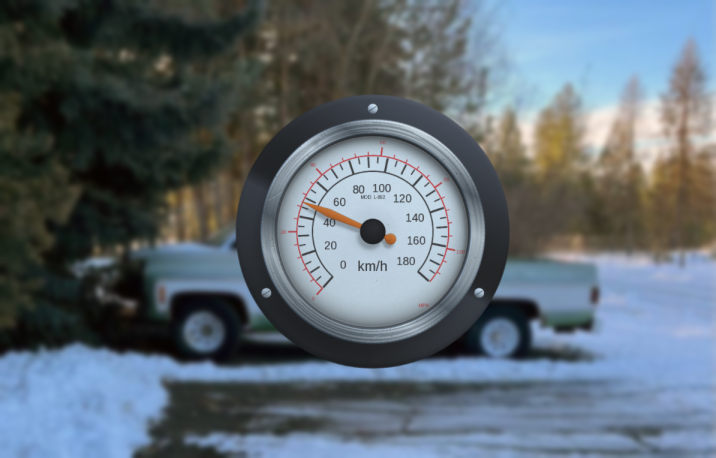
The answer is 47.5 km/h
